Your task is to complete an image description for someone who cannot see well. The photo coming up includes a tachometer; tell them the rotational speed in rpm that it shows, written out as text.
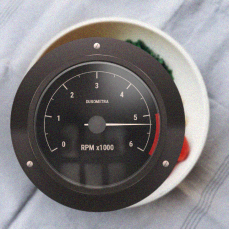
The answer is 5250 rpm
